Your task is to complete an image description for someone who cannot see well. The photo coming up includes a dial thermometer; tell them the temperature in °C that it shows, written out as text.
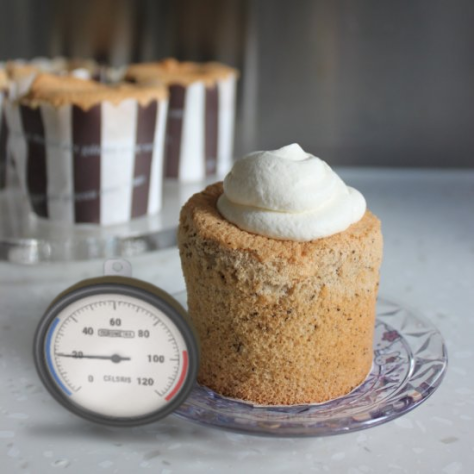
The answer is 20 °C
